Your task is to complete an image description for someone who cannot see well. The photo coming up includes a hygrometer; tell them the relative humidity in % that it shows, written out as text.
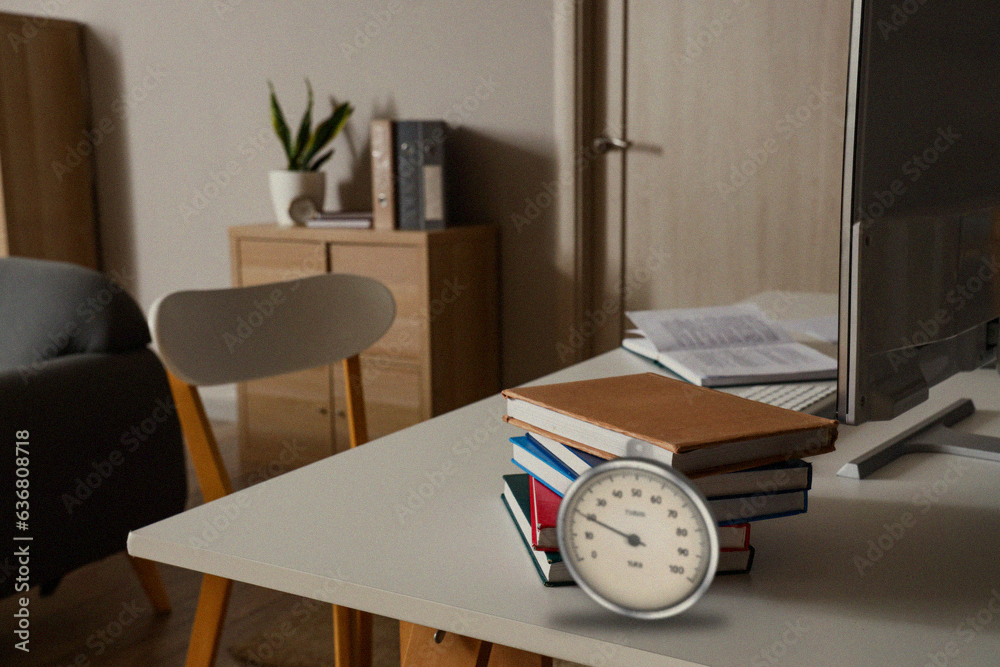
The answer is 20 %
